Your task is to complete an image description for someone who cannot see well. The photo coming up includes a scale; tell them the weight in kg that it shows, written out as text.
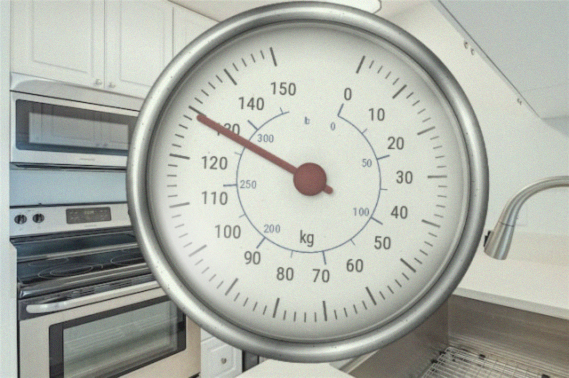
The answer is 129 kg
